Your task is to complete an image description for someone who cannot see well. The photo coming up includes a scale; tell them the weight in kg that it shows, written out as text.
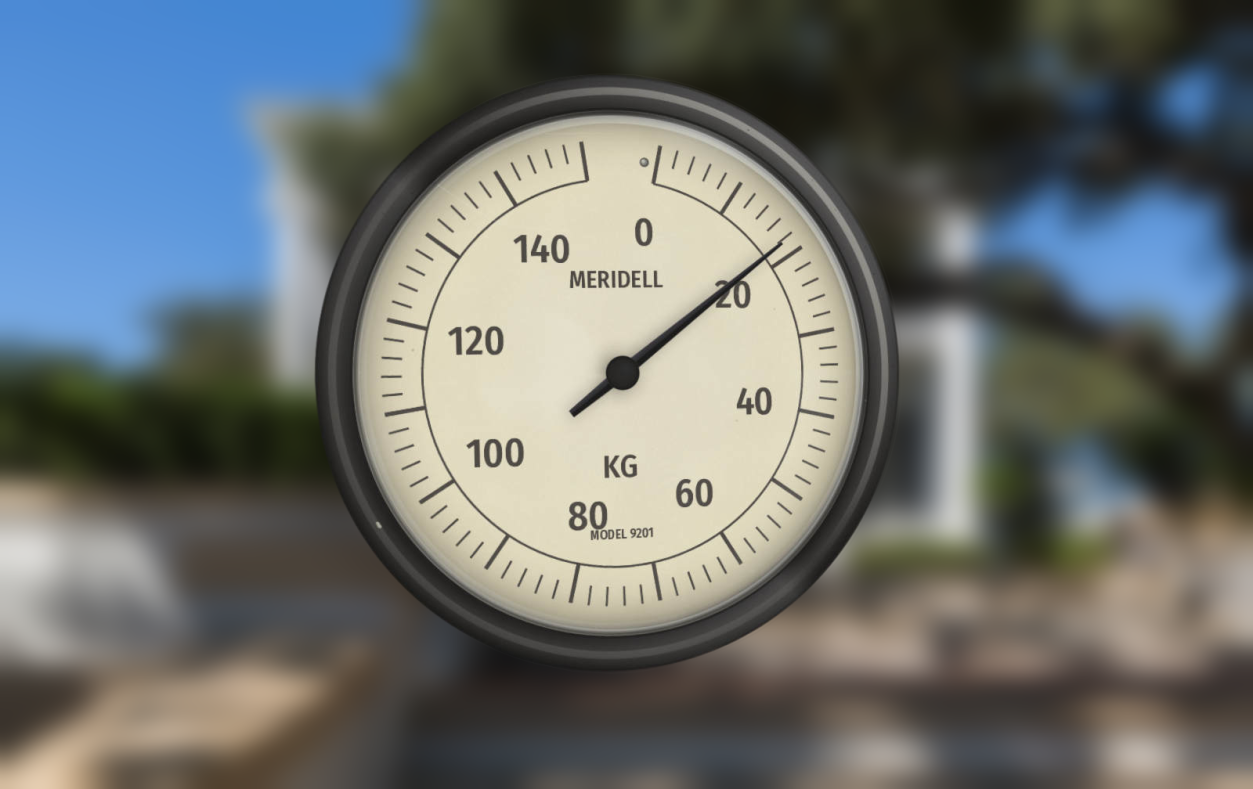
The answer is 18 kg
